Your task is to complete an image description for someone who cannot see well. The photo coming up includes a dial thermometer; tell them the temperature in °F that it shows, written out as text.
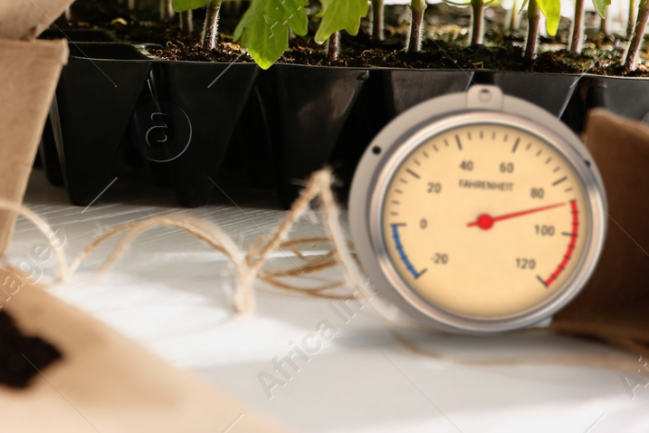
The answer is 88 °F
